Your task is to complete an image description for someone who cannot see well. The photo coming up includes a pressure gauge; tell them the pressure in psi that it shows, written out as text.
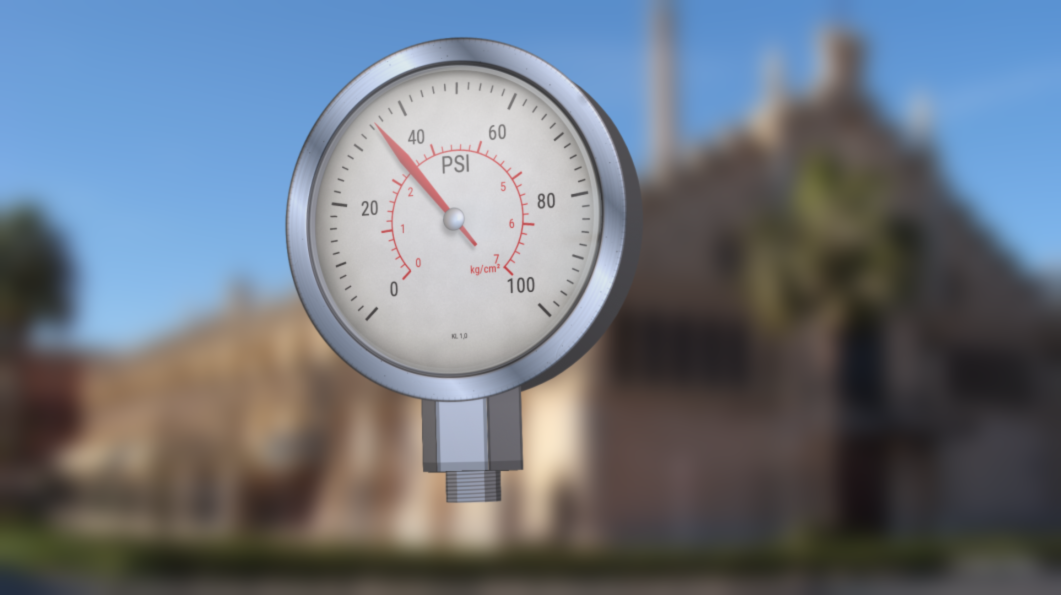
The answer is 35 psi
